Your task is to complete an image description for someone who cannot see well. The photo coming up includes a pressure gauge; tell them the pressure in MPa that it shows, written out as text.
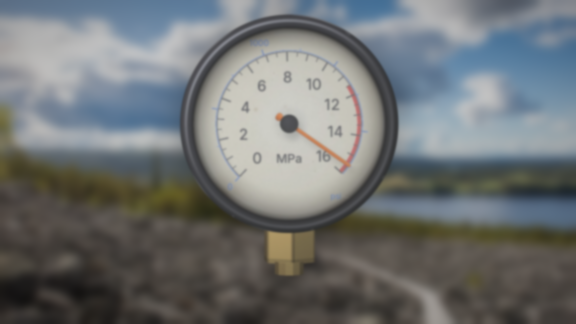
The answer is 15.5 MPa
